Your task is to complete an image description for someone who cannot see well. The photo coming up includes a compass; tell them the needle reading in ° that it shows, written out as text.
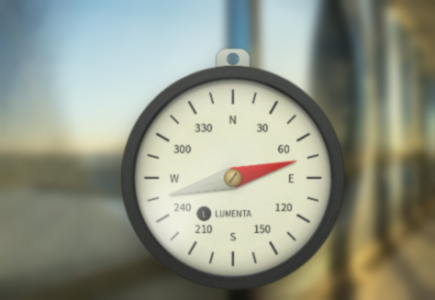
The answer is 75 °
